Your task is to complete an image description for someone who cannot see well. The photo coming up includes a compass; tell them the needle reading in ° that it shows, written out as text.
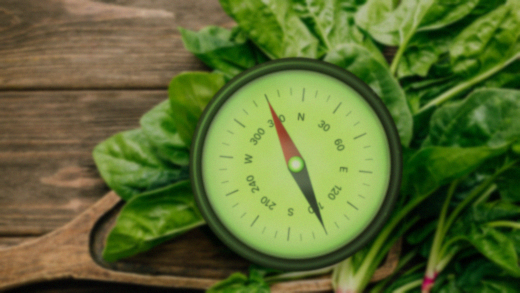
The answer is 330 °
